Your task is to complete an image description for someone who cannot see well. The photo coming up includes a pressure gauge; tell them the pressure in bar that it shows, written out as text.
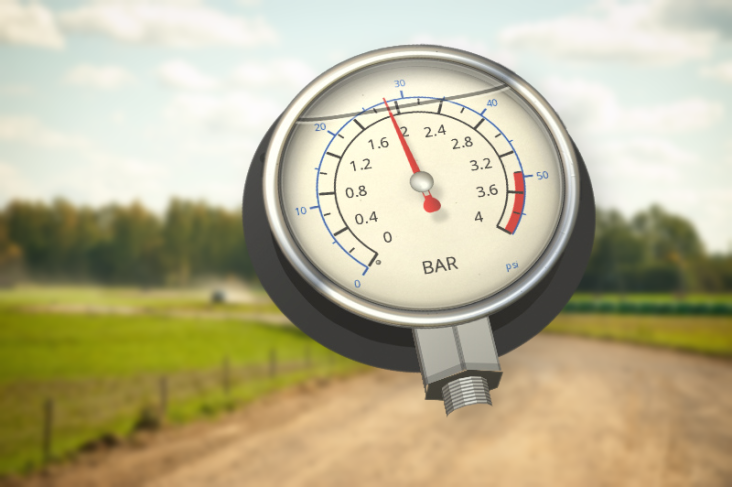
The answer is 1.9 bar
